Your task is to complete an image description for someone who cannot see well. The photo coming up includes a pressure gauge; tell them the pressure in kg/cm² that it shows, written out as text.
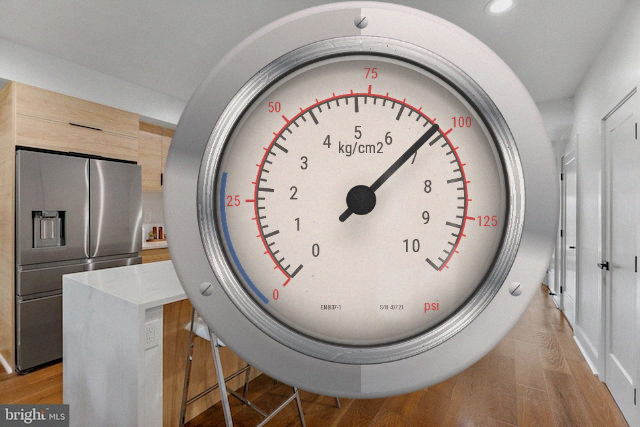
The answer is 6.8 kg/cm²
